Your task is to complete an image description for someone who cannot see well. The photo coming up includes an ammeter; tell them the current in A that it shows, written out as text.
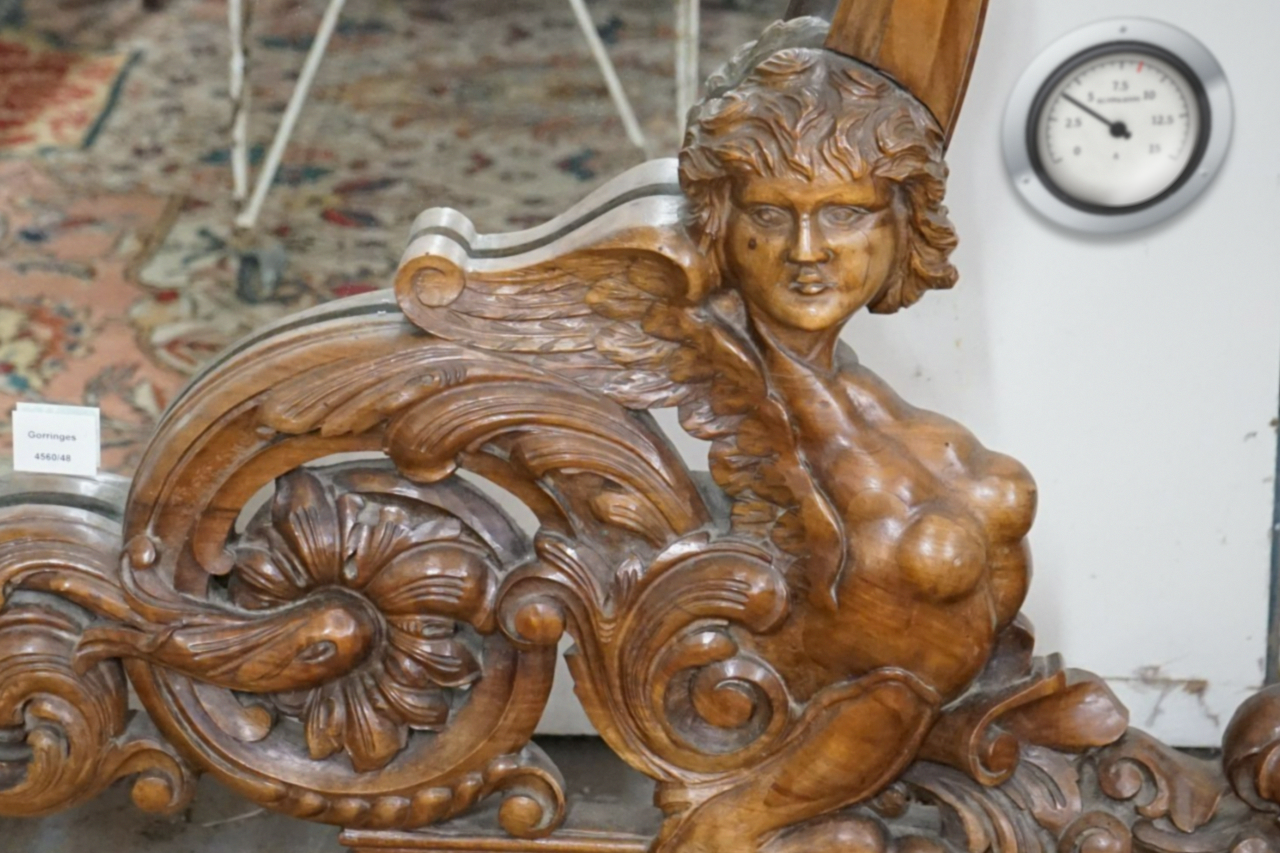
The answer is 4 A
